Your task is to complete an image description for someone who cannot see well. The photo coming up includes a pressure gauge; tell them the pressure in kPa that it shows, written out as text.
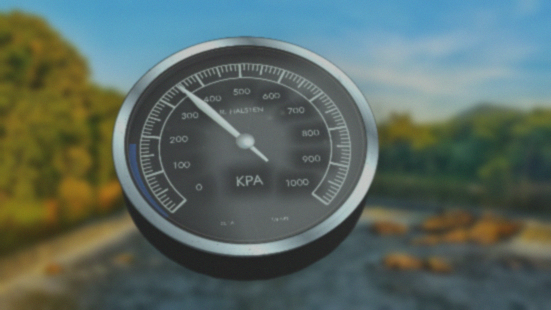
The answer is 350 kPa
